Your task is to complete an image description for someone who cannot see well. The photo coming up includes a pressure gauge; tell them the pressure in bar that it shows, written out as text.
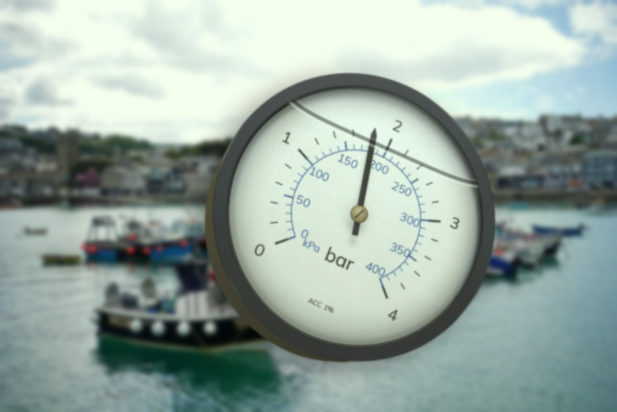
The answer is 1.8 bar
